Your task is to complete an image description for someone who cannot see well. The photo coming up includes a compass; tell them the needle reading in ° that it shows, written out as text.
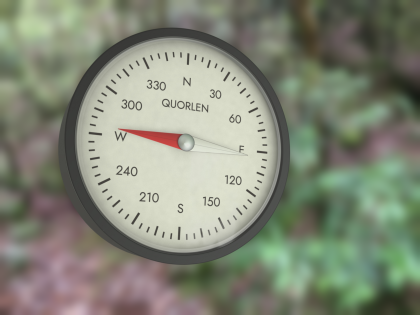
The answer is 275 °
